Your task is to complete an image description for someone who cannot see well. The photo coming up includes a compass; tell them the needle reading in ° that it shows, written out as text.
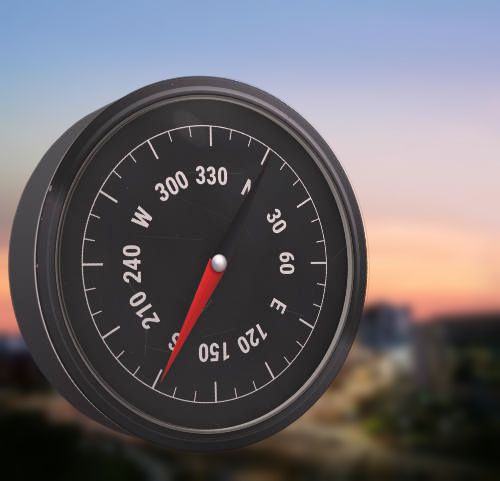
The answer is 180 °
